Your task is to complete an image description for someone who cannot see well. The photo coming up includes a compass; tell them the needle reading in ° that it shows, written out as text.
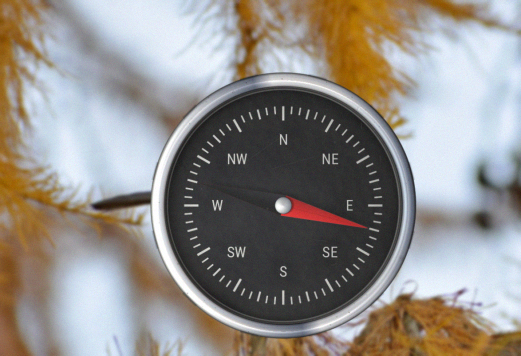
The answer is 105 °
